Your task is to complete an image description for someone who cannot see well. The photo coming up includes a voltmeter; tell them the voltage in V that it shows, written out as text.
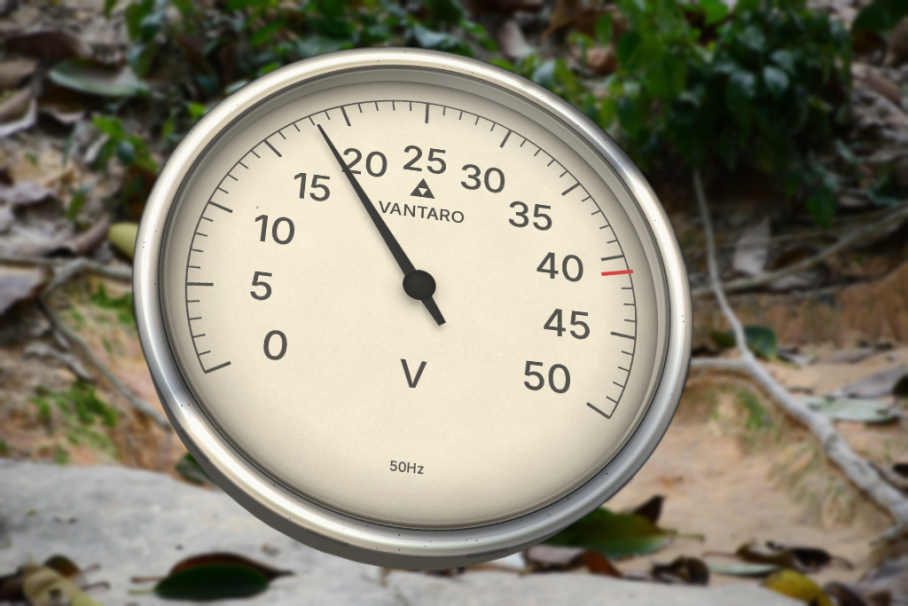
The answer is 18 V
